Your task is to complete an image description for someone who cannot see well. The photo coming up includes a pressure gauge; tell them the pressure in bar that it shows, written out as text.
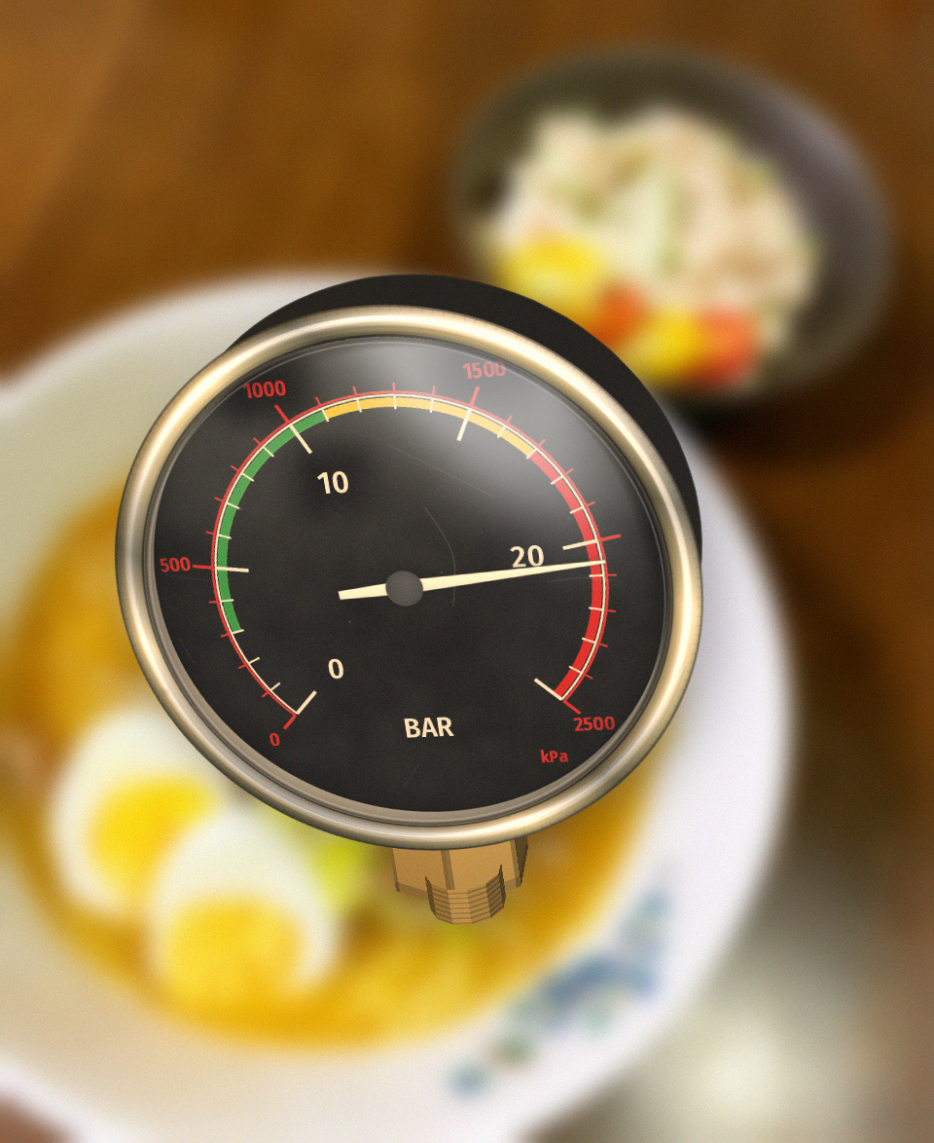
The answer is 20.5 bar
